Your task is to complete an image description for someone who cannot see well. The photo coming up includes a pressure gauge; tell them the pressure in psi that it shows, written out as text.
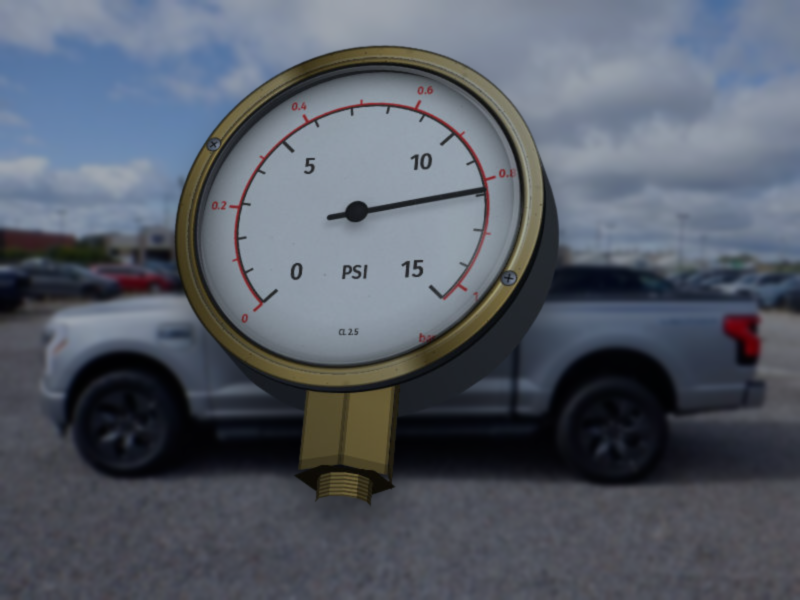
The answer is 12 psi
